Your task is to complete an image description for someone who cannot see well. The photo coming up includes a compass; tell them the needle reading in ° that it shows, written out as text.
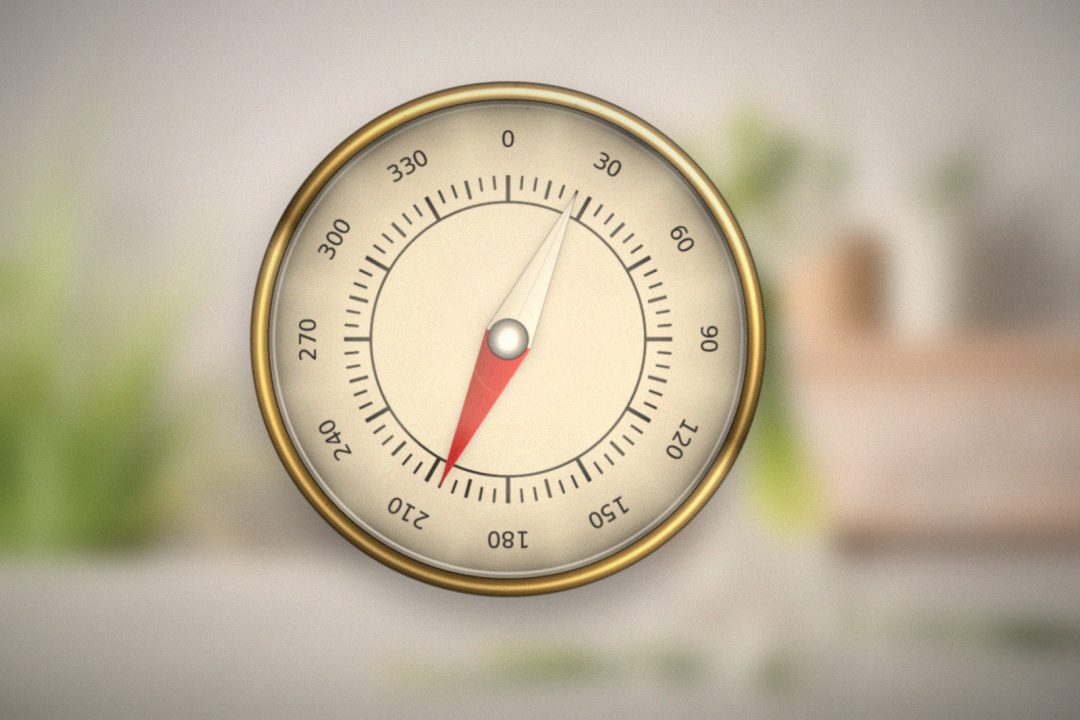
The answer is 205 °
